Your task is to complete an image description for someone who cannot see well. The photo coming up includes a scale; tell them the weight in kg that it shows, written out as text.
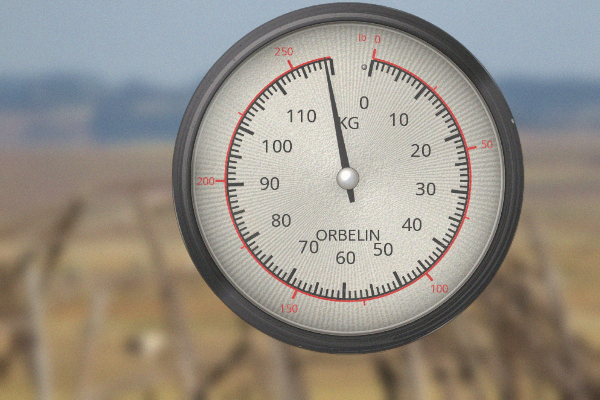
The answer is 119 kg
